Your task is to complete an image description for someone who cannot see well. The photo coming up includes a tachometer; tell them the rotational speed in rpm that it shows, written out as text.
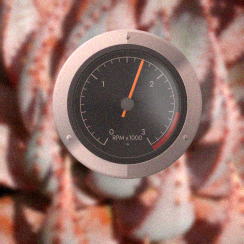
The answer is 1700 rpm
